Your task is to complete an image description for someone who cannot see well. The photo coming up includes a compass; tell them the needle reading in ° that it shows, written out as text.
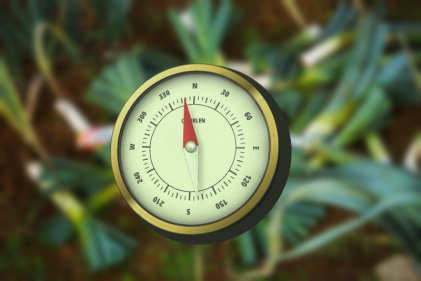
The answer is 350 °
